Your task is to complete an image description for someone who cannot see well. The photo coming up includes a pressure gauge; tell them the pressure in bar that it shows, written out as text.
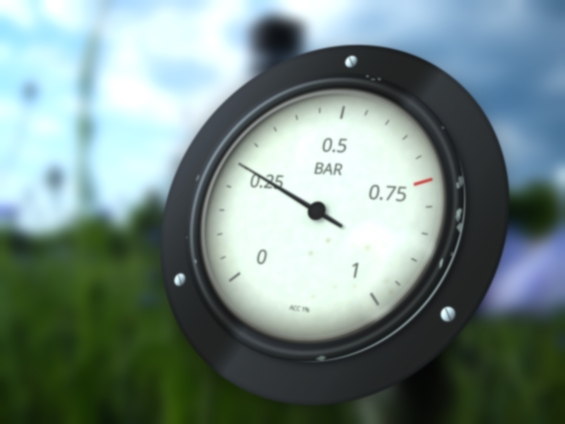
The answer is 0.25 bar
